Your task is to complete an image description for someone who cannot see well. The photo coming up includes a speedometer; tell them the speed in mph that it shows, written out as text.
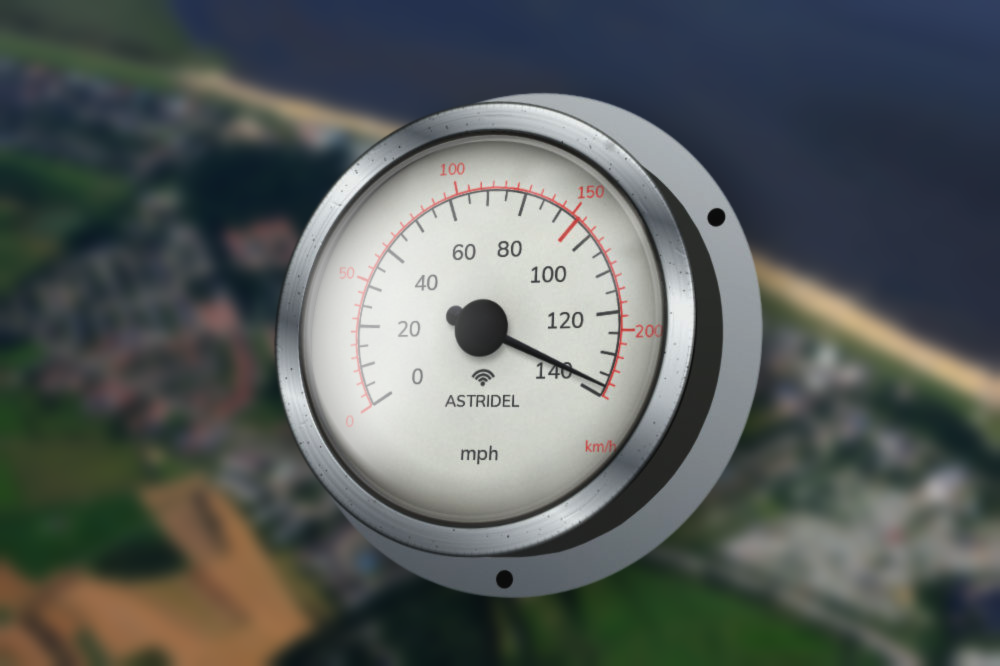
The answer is 137.5 mph
